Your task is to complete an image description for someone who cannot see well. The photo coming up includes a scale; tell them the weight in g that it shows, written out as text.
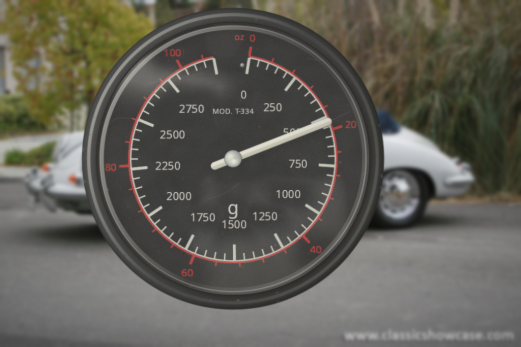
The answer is 525 g
